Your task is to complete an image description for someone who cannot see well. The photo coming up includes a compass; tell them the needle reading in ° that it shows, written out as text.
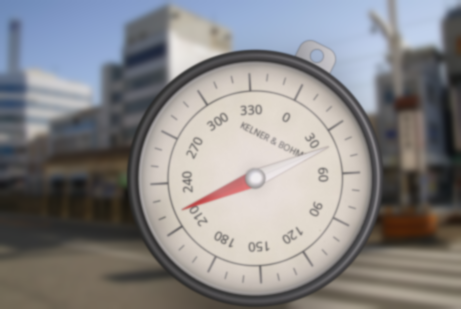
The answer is 220 °
